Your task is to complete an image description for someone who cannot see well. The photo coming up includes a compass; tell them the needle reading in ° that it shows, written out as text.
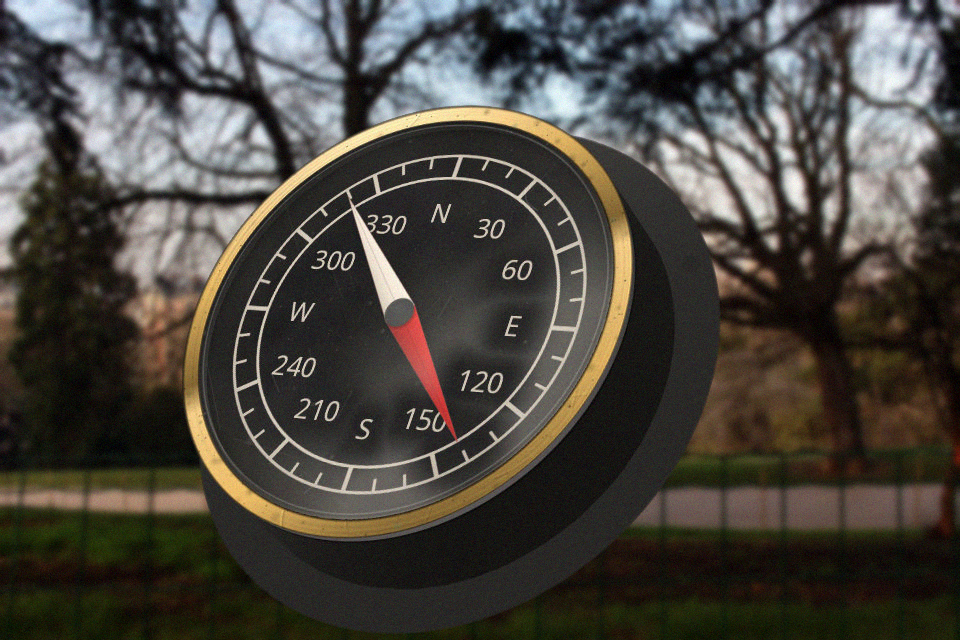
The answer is 140 °
